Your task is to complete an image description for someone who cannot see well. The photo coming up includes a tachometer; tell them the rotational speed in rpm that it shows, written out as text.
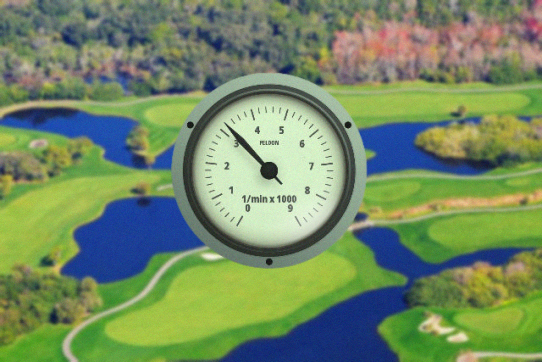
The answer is 3200 rpm
